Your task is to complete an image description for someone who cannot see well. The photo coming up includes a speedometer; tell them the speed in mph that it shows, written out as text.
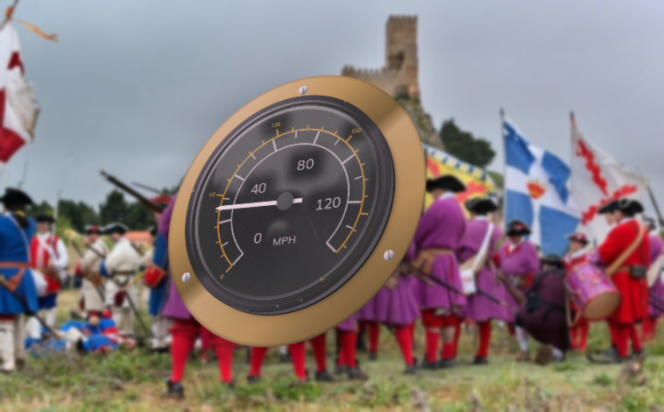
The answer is 25 mph
